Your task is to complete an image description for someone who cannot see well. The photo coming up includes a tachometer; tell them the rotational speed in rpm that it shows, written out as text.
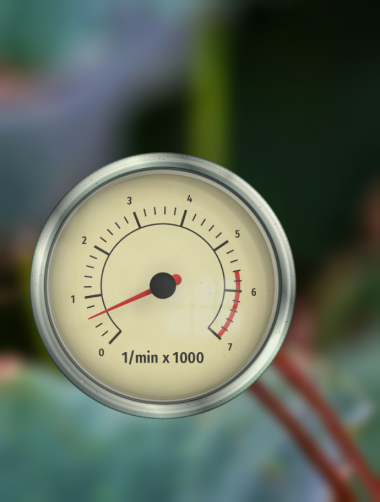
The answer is 600 rpm
